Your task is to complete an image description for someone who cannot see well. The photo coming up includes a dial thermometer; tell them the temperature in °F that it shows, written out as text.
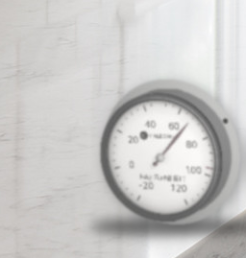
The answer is 68 °F
